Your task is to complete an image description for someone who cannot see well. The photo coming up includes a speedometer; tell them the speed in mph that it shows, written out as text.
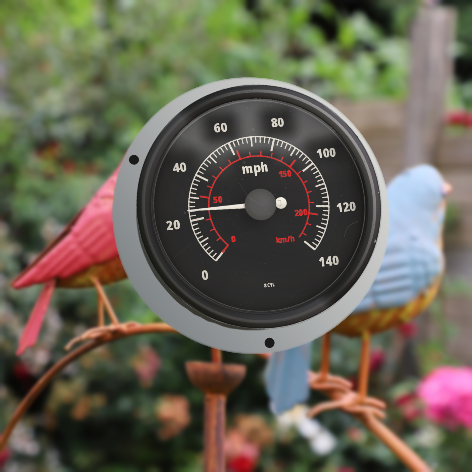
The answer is 24 mph
